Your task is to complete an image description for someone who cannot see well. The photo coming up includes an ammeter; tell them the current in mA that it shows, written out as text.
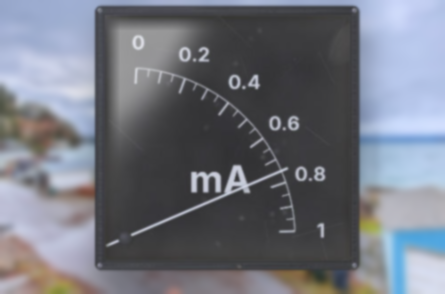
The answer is 0.75 mA
